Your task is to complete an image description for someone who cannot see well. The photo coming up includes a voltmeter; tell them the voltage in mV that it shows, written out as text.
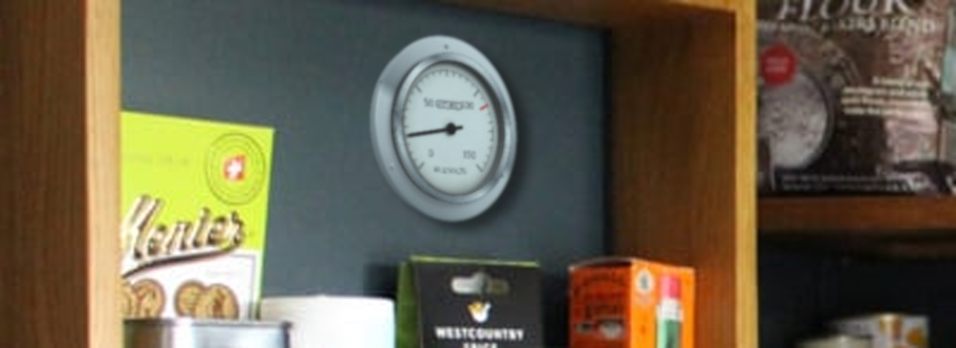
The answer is 20 mV
